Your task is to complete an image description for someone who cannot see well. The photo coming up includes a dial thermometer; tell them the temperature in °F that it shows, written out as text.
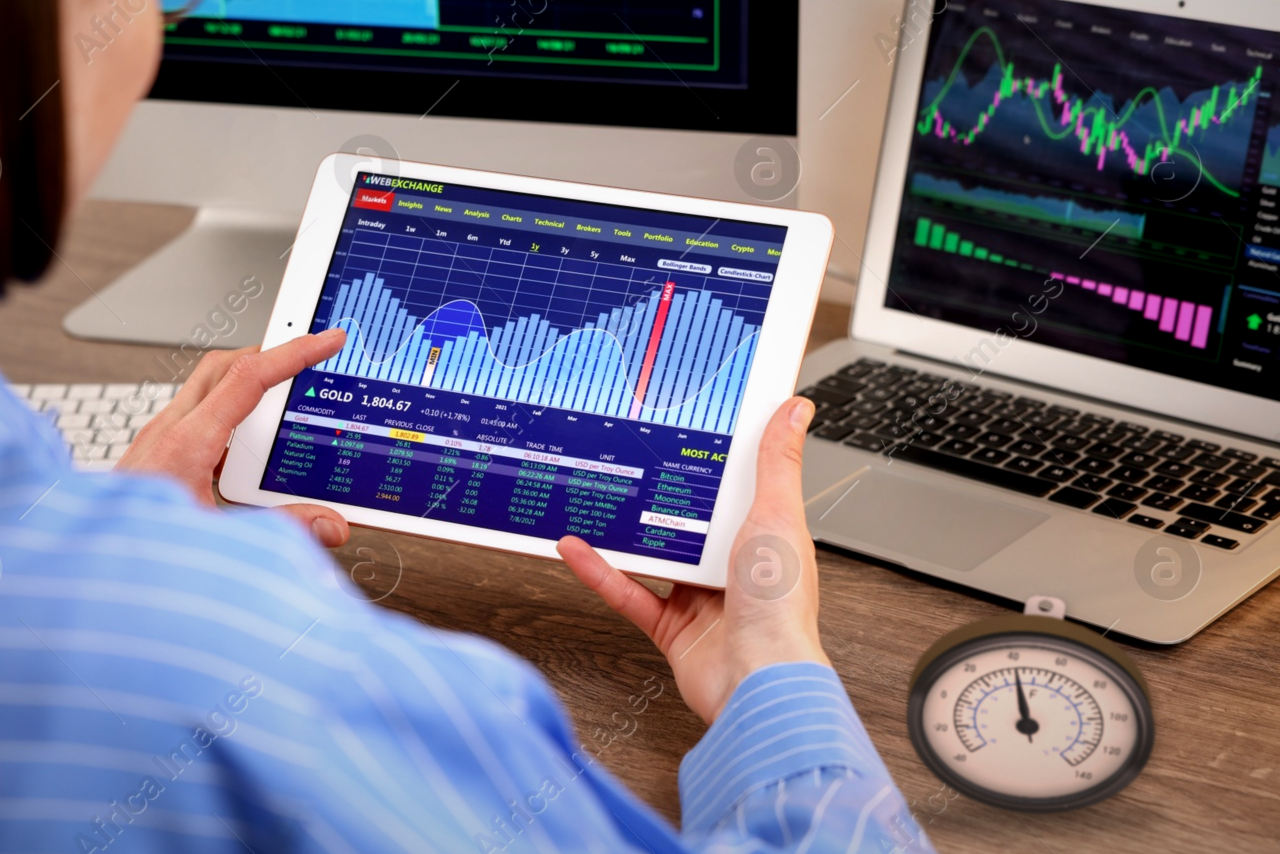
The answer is 40 °F
